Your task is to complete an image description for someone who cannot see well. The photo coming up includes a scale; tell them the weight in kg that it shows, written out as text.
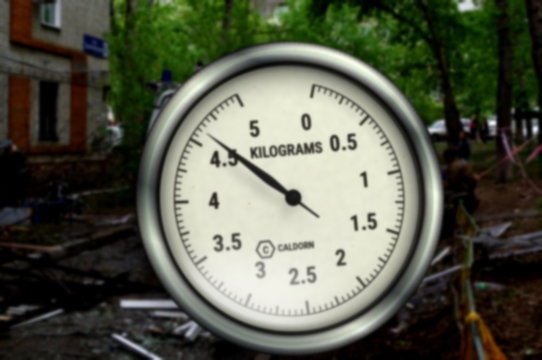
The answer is 4.6 kg
